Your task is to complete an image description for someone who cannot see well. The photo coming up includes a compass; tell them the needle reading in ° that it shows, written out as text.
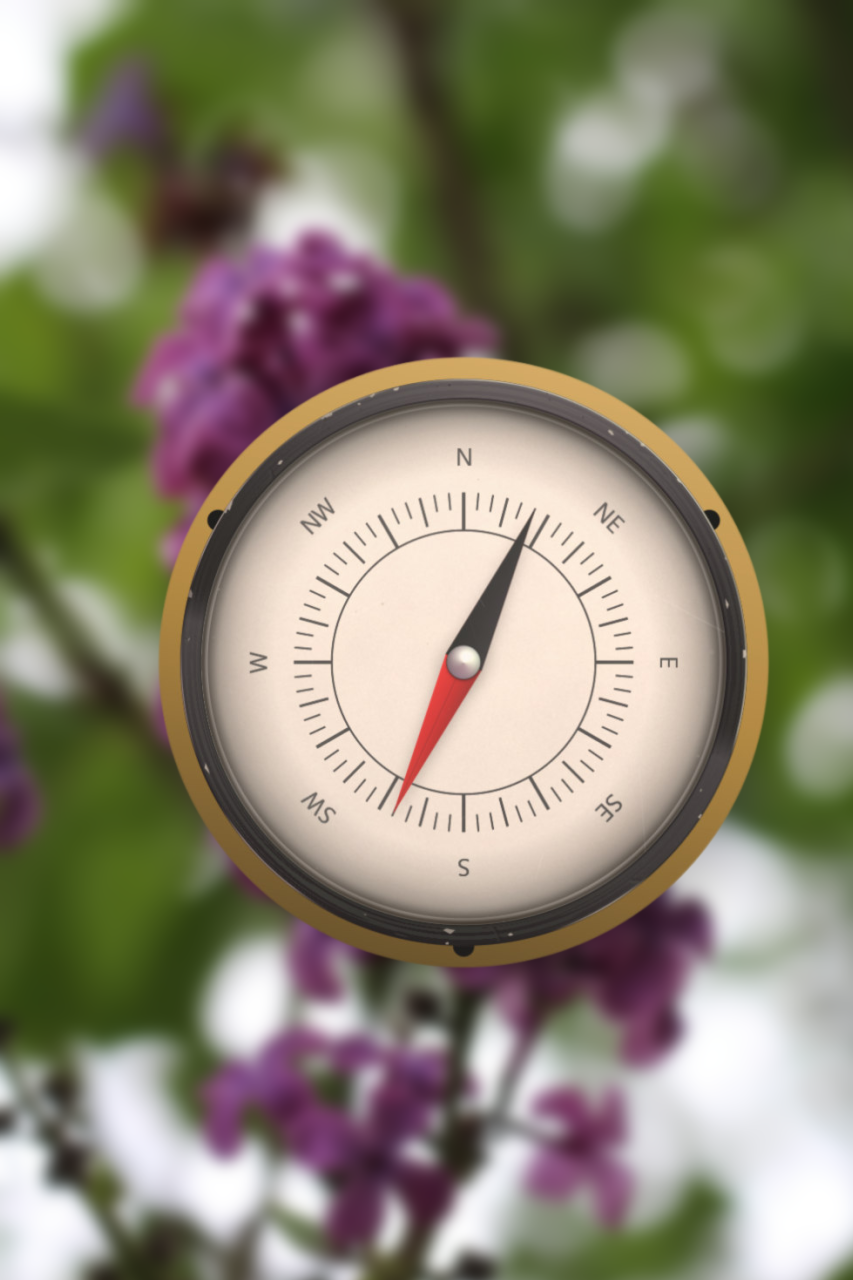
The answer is 205 °
